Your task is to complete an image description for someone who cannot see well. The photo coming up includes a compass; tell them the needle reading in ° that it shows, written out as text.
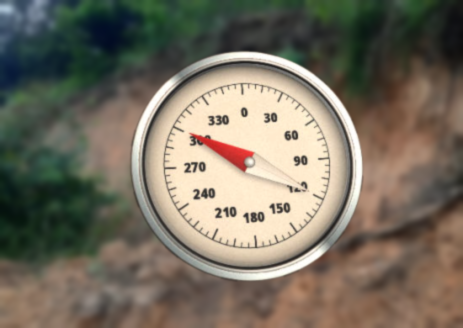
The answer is 300 °
